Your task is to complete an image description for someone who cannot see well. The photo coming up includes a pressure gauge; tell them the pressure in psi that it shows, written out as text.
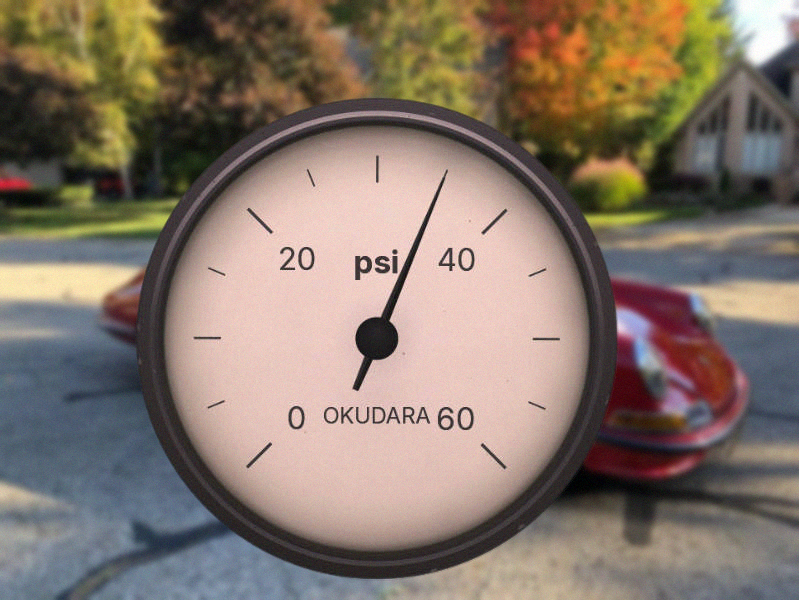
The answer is 35 psi
